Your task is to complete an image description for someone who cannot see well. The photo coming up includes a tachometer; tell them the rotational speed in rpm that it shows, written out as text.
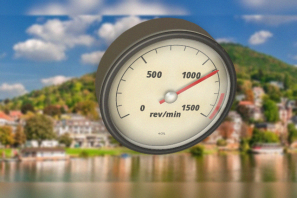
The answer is 1100 rpm
